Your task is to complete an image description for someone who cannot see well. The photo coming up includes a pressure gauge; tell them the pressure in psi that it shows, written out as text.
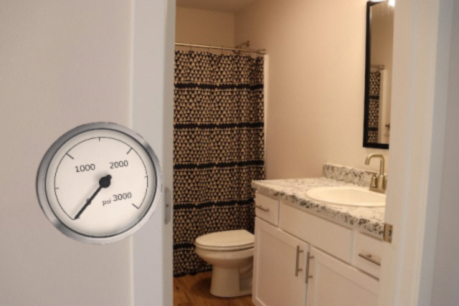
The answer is 0 psi
